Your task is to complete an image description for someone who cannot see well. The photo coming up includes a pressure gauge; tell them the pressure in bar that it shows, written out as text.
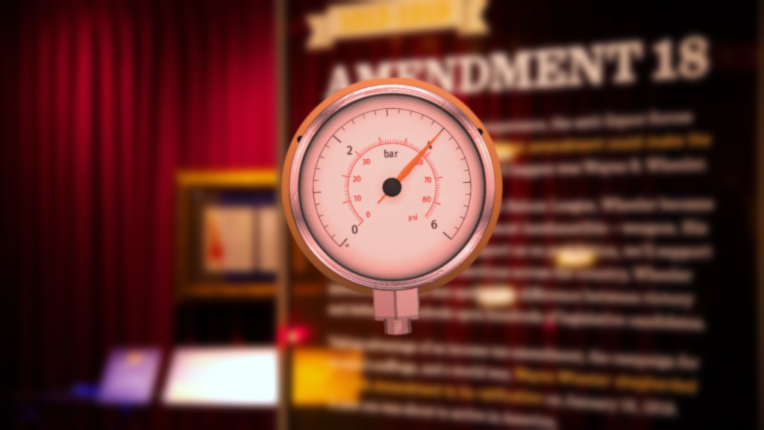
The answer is 4 bar
